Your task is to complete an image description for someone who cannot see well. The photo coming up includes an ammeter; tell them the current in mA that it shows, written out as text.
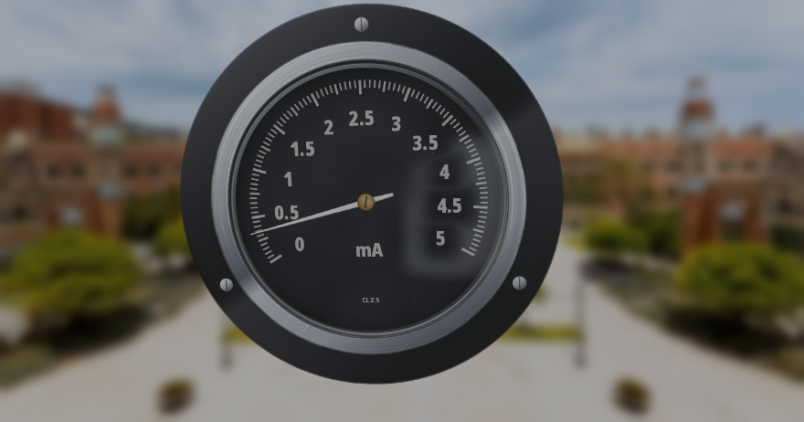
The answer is 0.35 mA
